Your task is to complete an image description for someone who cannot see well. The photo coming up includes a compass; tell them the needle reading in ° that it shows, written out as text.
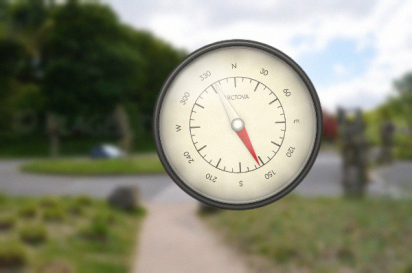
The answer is 155 °
